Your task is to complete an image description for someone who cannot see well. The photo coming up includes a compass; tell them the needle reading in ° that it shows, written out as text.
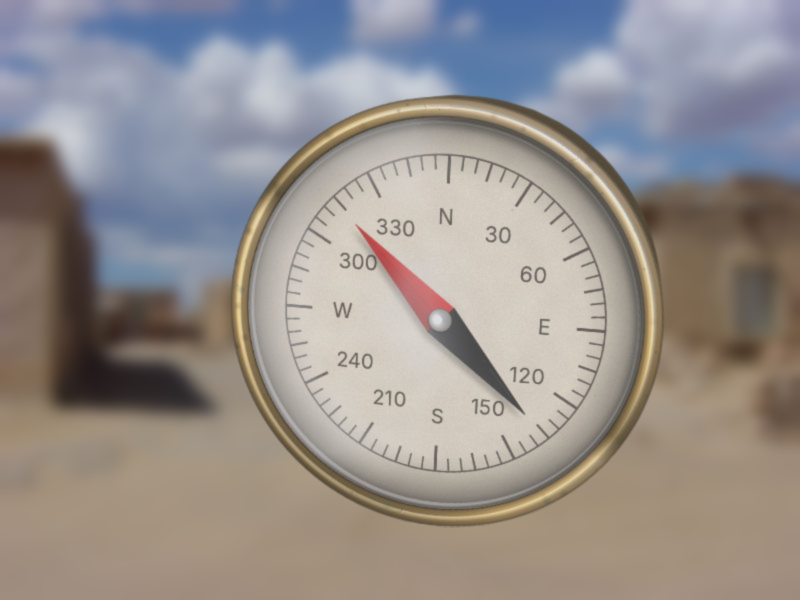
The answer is 315 °
